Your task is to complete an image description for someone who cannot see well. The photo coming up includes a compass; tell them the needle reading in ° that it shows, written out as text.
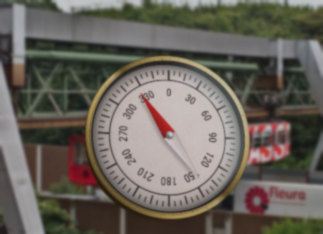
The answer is 325 °
